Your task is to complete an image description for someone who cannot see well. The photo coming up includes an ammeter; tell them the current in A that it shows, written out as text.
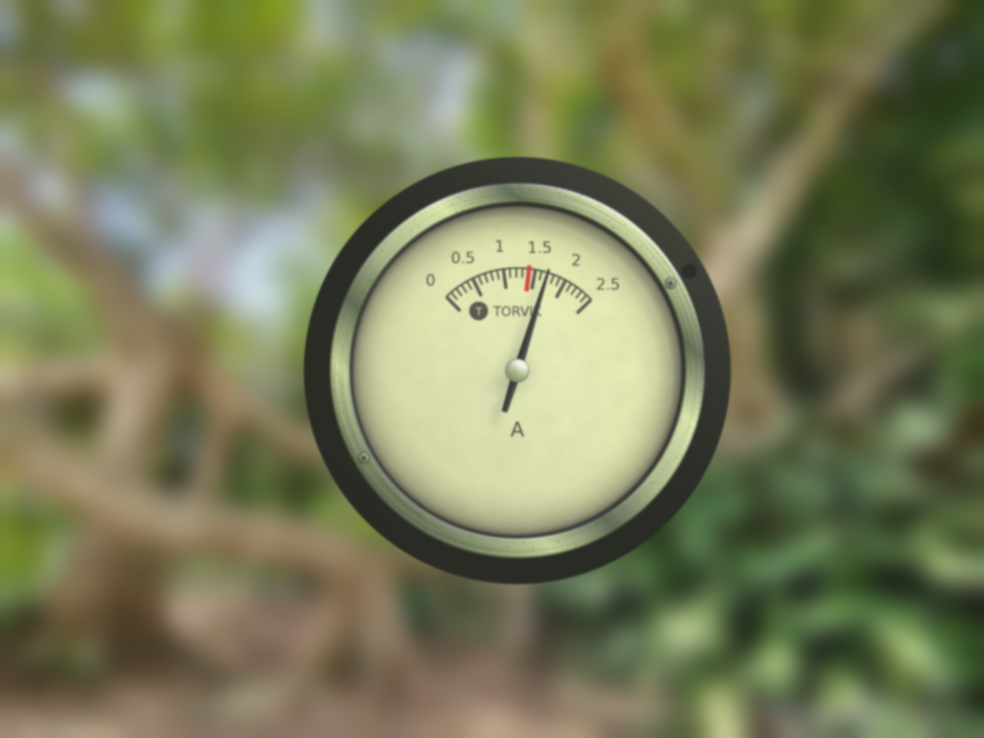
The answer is 1.7 A
